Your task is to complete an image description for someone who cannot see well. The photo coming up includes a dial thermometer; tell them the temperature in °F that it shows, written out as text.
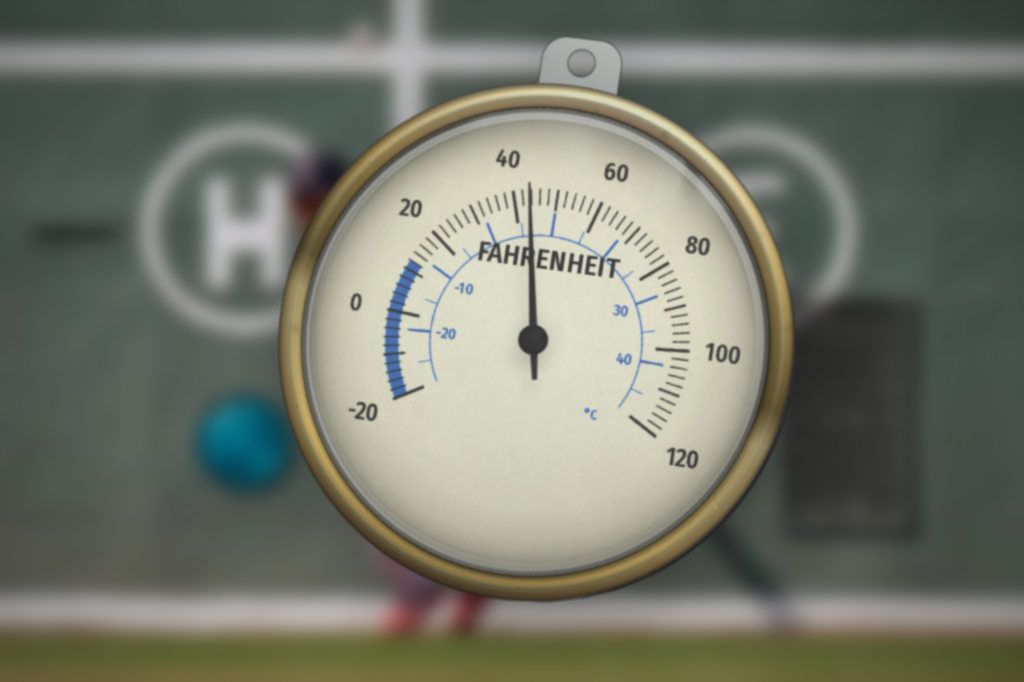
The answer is 44 °F
